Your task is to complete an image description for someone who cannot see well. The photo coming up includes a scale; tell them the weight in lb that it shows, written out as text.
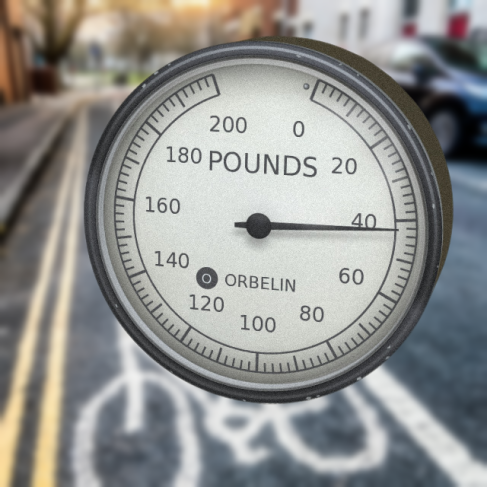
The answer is 42 lb
